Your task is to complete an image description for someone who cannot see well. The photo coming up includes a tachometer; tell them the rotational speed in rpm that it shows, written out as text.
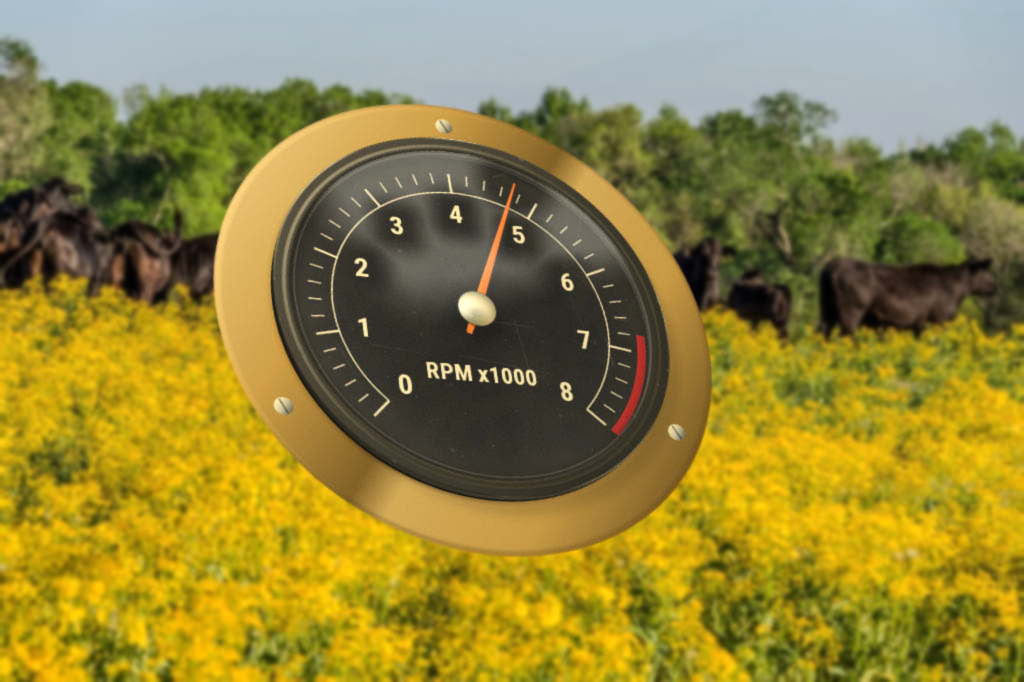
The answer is 4700 rpm
